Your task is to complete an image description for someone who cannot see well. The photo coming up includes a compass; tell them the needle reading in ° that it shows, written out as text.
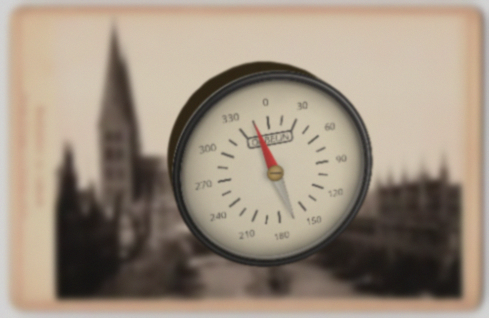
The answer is 345 °
